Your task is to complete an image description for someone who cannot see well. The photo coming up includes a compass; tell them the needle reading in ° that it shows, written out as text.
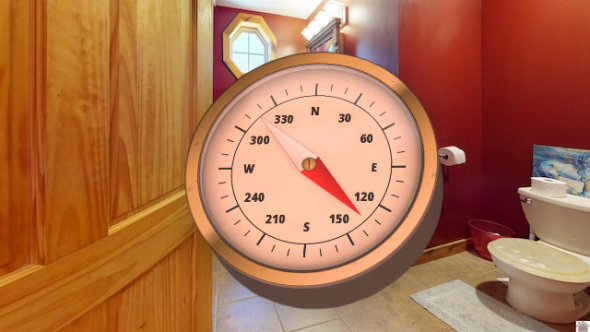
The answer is 135 °
